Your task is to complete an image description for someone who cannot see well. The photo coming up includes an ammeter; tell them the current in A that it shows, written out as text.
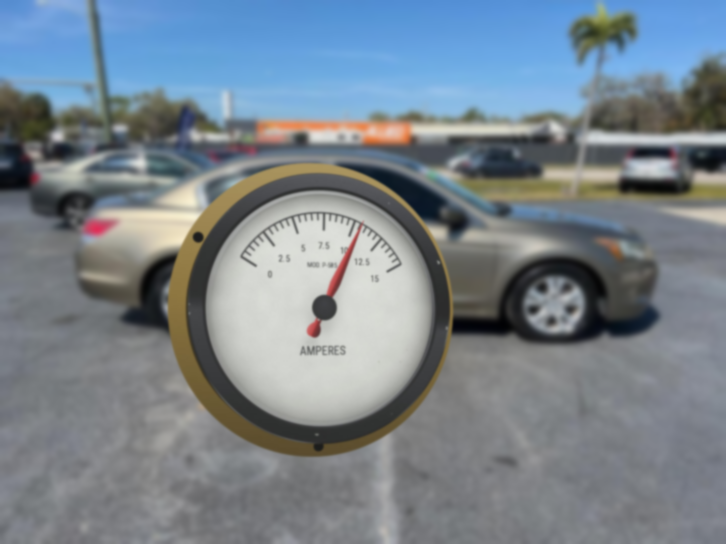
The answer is 10.5 A
